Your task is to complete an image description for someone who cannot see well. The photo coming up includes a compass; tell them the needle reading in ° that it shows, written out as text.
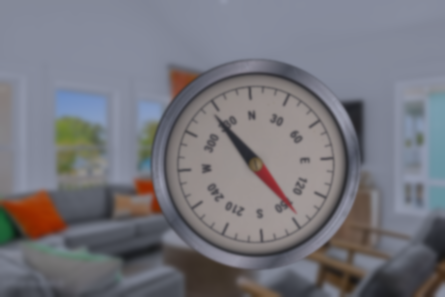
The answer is 145 °
